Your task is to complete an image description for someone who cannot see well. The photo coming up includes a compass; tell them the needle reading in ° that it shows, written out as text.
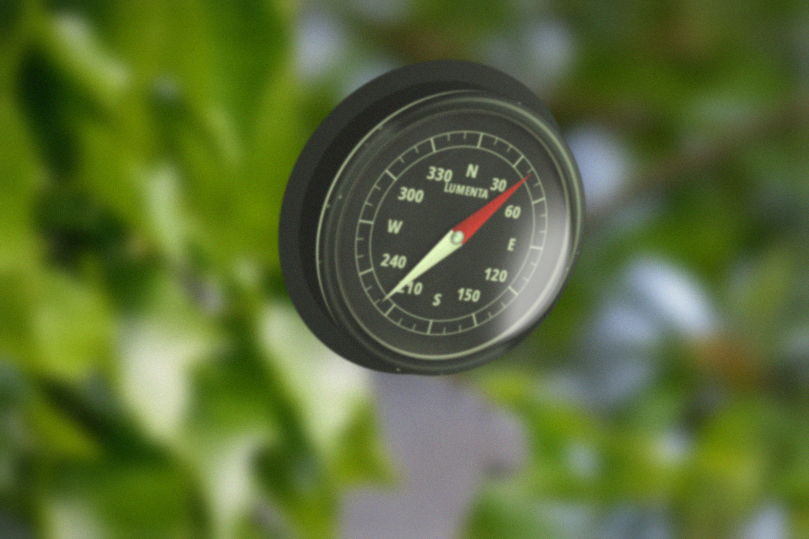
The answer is 40 °
